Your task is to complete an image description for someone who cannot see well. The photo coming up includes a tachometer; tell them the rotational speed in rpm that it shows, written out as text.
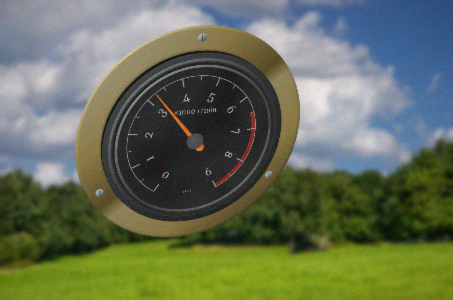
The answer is 3250 rpm
